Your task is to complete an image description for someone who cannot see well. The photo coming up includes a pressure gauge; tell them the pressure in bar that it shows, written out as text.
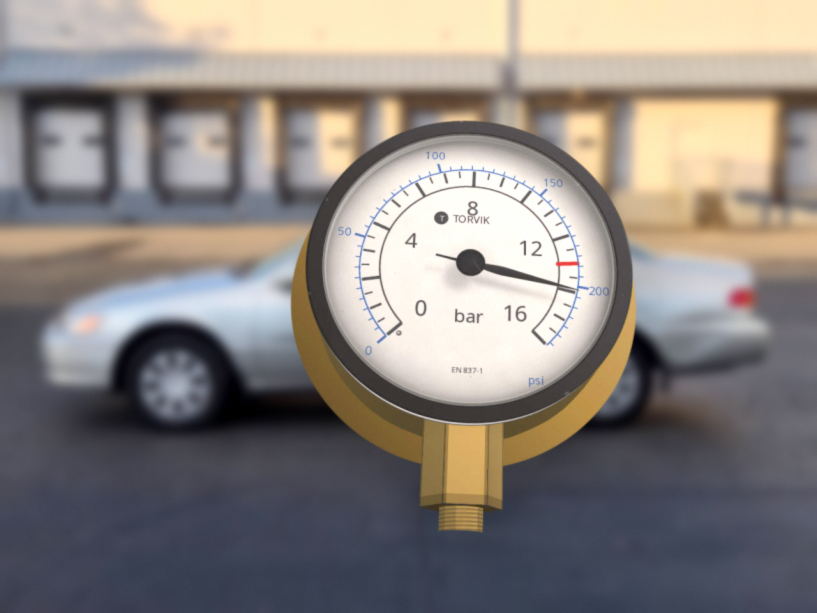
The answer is 14 bar
